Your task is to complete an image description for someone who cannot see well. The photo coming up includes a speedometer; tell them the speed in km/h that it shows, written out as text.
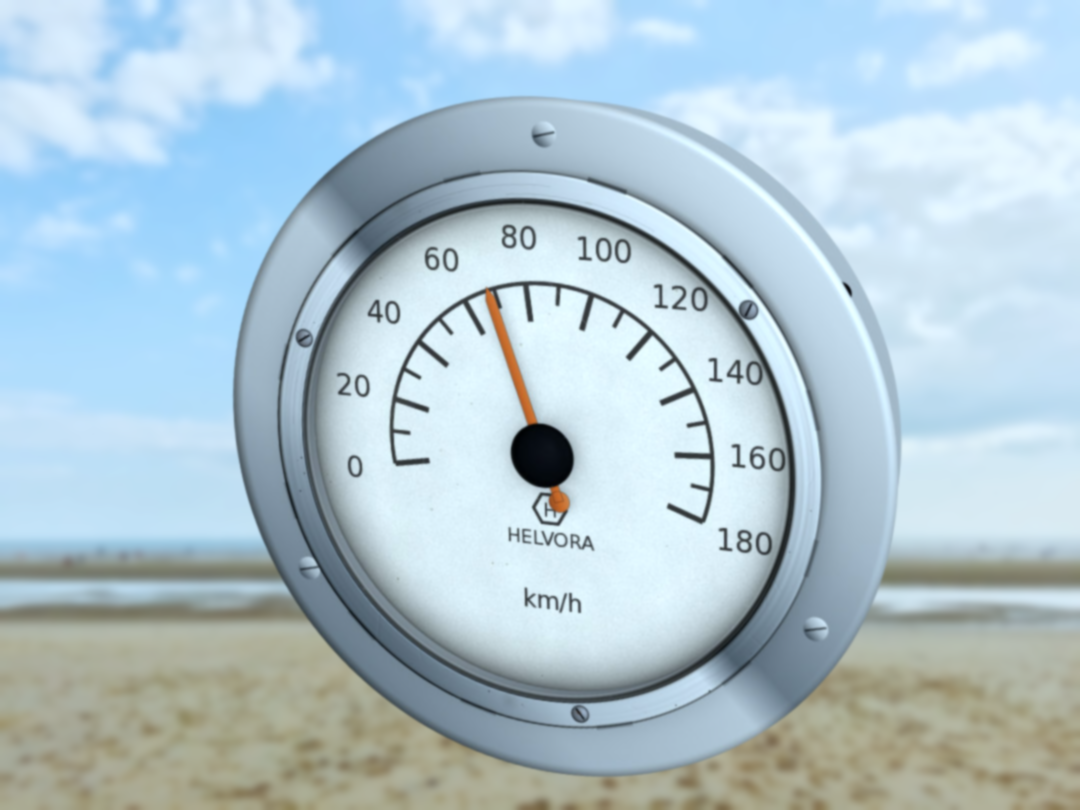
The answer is 70 km/h
